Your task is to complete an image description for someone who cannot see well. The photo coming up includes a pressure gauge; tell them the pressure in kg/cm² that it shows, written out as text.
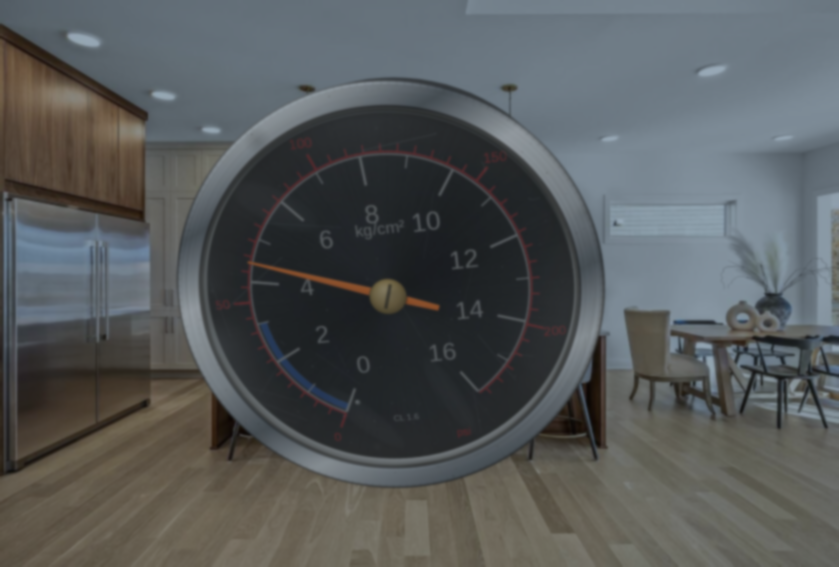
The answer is 4.5 kg/cm²
